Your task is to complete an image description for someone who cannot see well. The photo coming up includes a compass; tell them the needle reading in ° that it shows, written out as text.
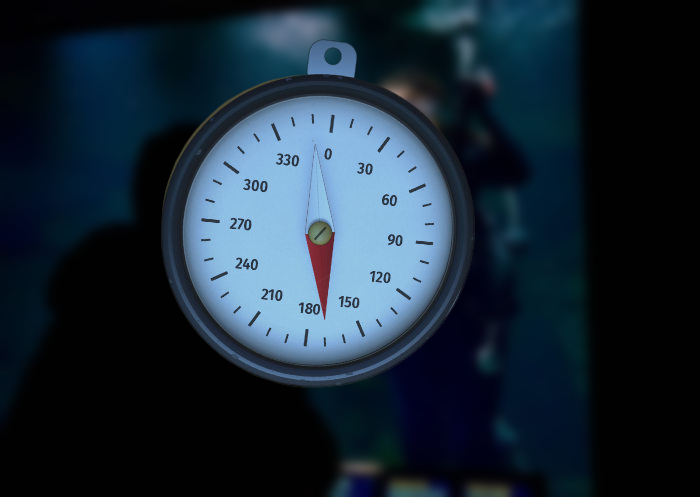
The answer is 170 °
